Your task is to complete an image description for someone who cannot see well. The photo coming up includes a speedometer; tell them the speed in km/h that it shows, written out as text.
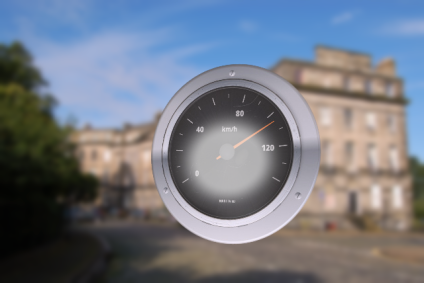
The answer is 105 km/h
